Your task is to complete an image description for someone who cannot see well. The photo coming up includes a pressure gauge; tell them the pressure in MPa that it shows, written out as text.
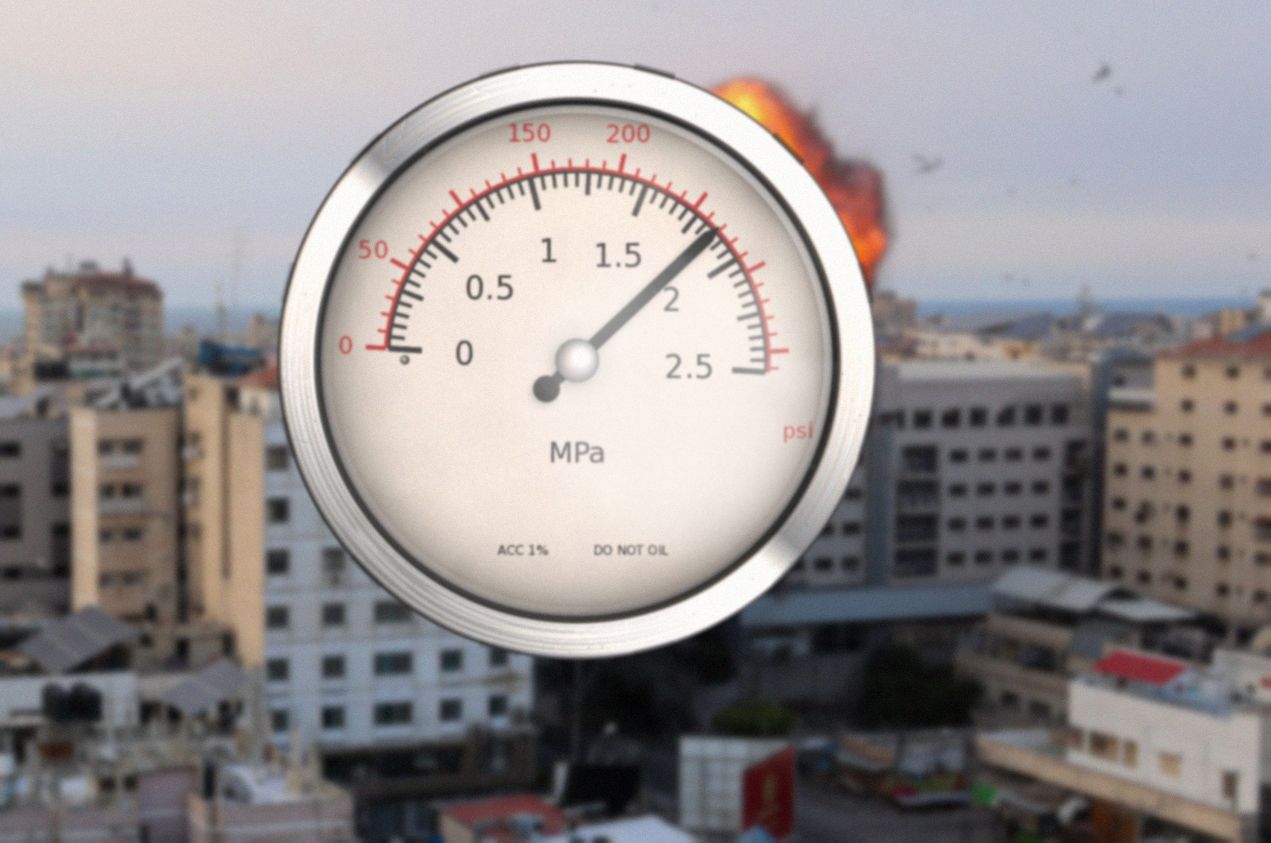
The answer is 1.85 MPa
